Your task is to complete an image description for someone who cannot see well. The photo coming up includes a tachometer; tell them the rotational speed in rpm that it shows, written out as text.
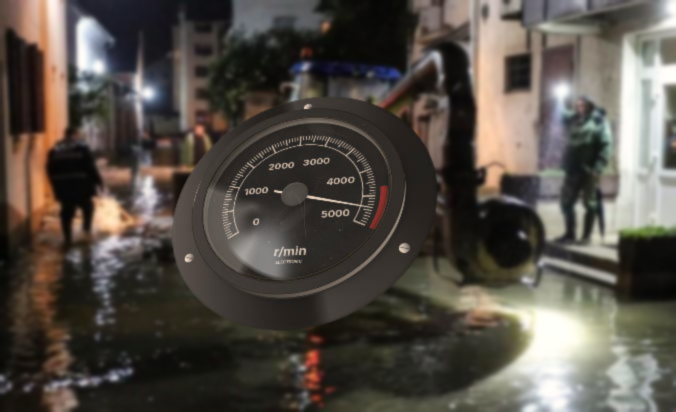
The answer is 4750 rpm
